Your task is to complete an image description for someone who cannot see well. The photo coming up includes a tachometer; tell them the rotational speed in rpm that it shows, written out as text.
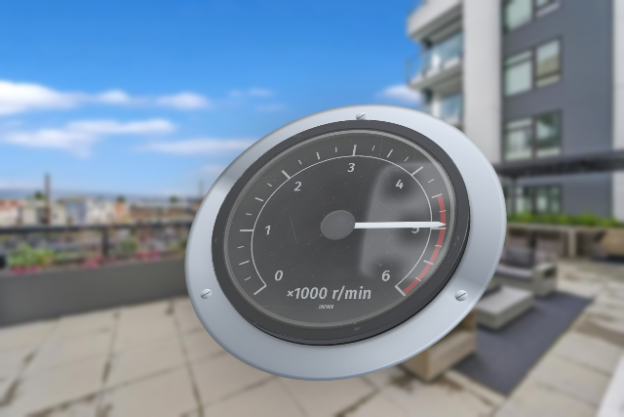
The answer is 5000 rpm
